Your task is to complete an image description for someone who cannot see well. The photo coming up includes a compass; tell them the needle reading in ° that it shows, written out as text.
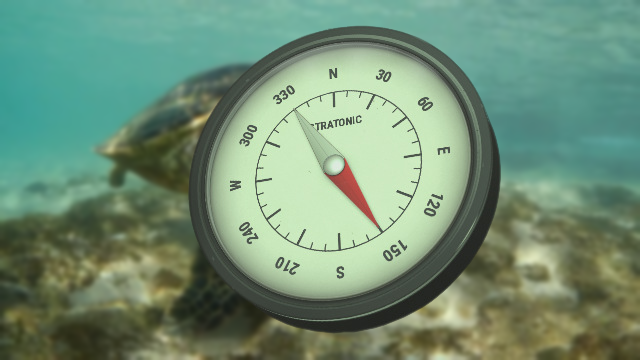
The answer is 150 °
